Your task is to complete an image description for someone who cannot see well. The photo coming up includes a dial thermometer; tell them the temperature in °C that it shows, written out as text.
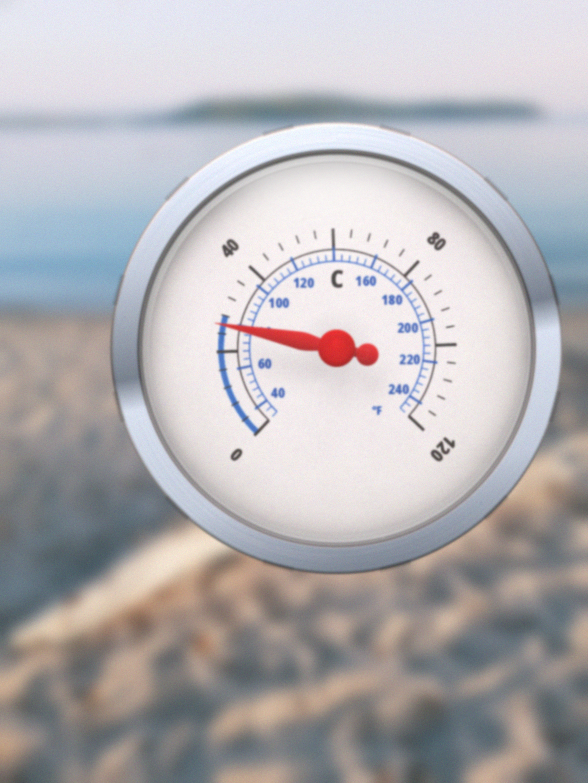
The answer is 26 °C
